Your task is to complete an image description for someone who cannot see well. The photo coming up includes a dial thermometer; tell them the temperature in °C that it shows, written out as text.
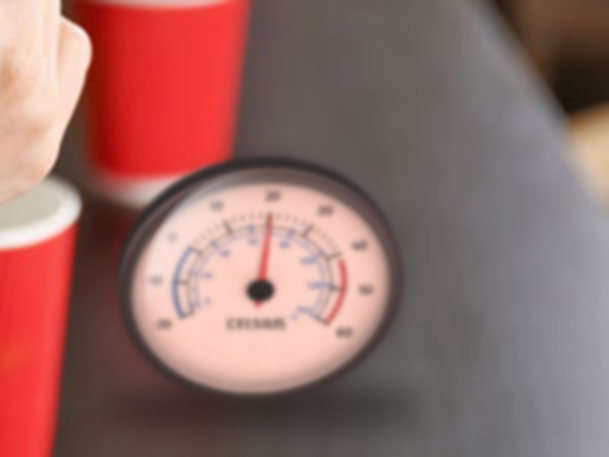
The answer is 20 °C
